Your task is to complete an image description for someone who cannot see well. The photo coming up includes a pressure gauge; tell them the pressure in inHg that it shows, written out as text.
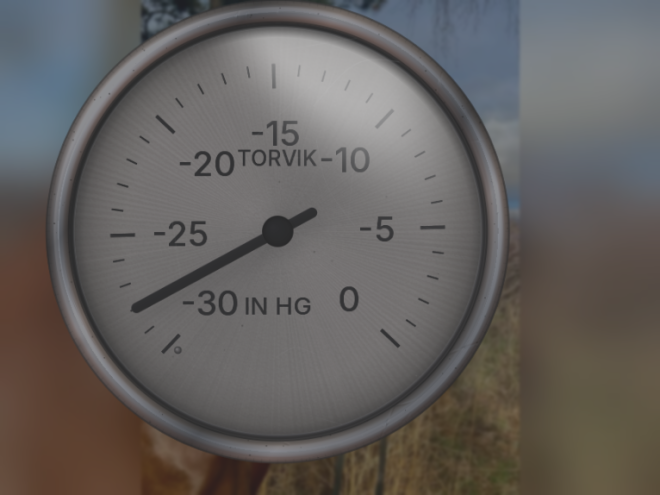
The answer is -28 inHg
